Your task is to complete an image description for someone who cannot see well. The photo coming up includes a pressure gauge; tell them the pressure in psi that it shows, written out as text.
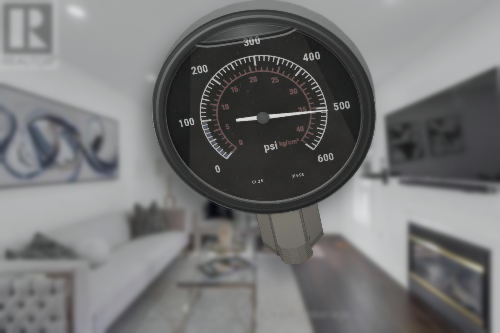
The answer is 500 psi
